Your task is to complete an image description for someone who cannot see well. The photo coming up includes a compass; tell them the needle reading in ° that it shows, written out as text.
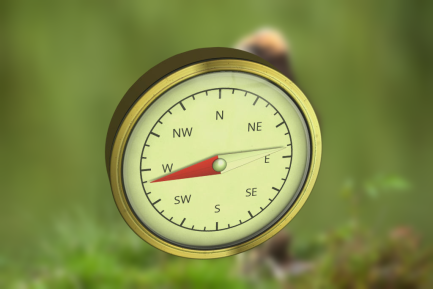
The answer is 260 °
